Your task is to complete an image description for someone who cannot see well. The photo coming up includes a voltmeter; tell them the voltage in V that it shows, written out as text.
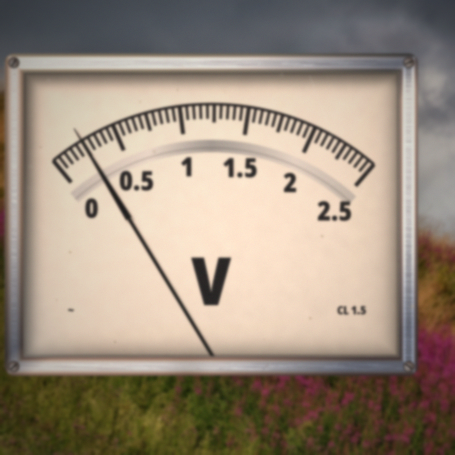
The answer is 0.25 V
